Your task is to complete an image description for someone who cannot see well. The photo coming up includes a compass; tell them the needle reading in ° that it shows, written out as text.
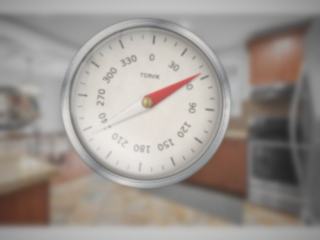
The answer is 55 °
